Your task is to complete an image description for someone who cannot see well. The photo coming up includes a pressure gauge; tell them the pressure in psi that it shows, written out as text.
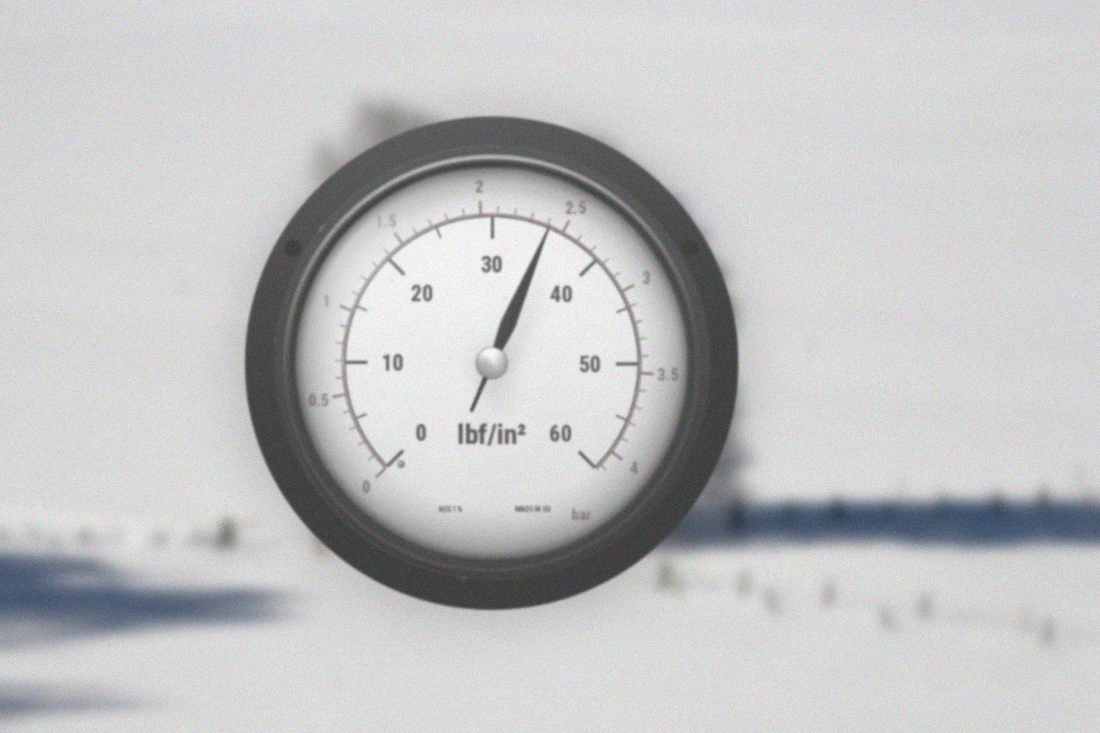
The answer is 35 psi
